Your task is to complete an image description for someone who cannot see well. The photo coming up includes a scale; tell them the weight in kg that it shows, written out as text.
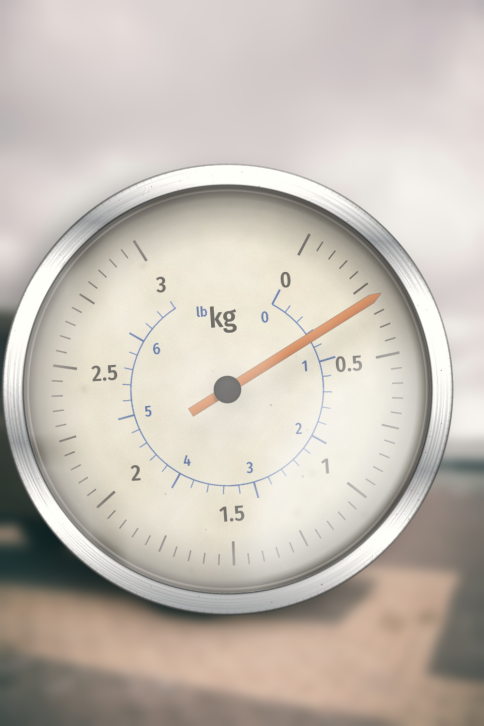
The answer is 0.3 kg
